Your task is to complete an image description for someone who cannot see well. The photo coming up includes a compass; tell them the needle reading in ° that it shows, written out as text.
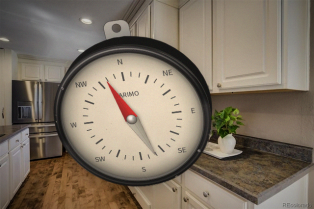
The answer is 340 °
